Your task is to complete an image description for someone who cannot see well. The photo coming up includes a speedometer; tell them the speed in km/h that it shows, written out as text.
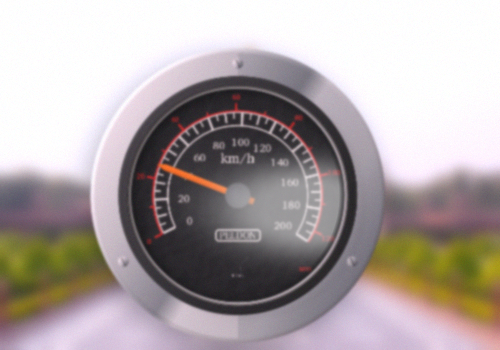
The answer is 40 km/h
